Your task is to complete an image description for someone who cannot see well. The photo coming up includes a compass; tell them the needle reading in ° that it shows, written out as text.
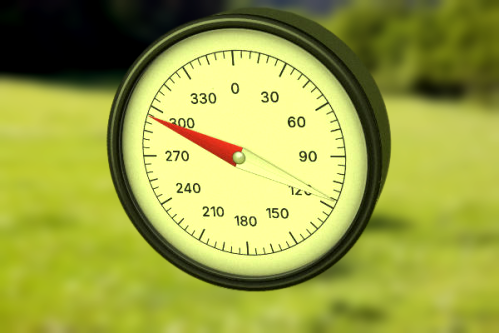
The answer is 295 °
